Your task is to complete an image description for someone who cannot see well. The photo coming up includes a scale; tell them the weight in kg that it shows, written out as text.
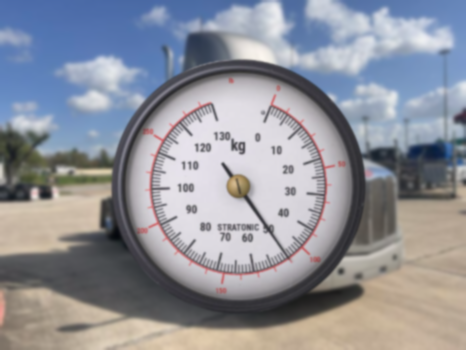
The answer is 50 kg
